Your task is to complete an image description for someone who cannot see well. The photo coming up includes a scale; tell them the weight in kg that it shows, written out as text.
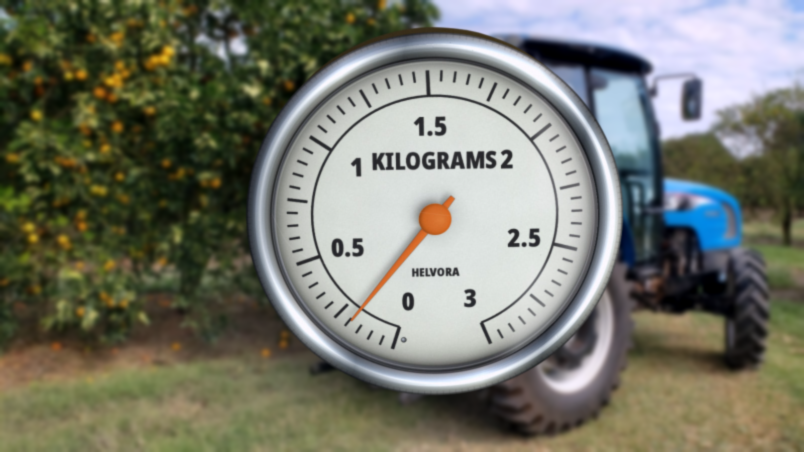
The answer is 0.2 kg
